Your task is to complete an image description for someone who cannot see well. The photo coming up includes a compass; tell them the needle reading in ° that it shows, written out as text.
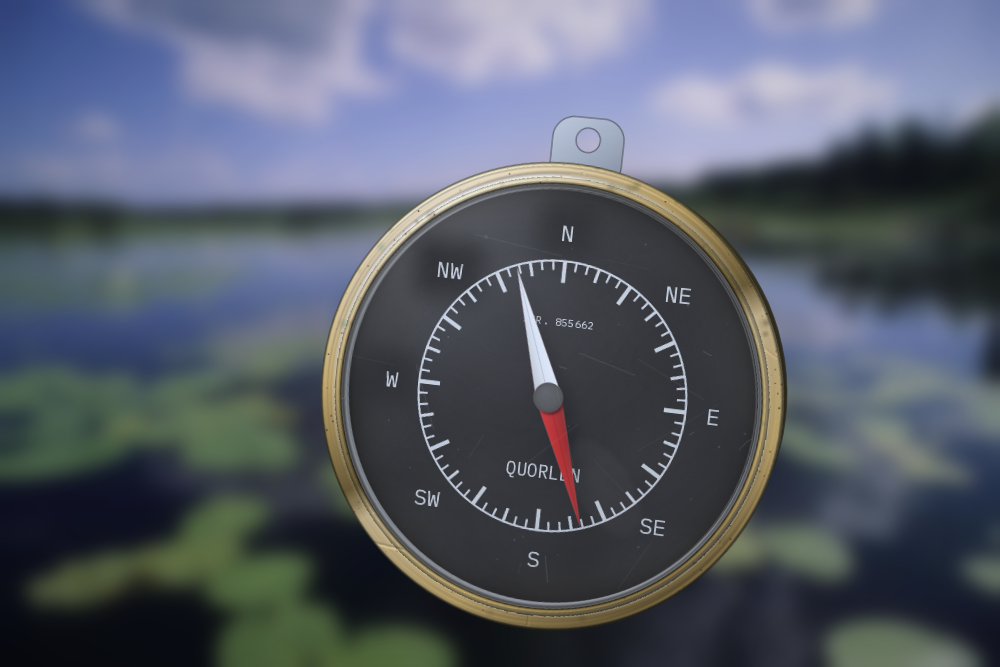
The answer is 160 °
